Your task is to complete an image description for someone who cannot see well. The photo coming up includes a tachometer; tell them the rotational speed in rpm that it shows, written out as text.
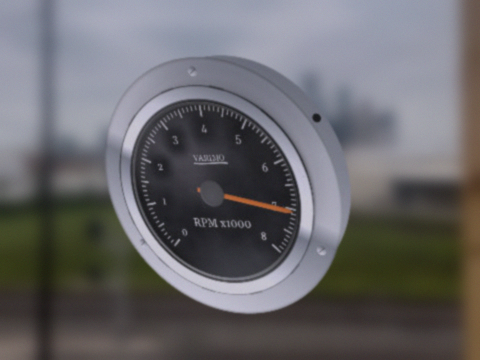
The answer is 7000 rpm
